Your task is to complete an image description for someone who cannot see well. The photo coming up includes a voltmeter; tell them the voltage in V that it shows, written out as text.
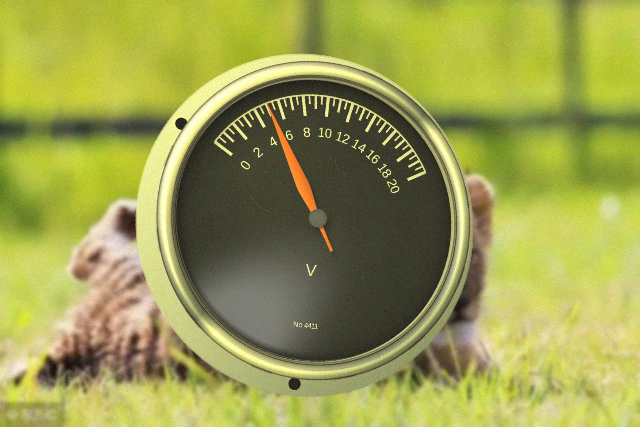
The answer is 5 V
